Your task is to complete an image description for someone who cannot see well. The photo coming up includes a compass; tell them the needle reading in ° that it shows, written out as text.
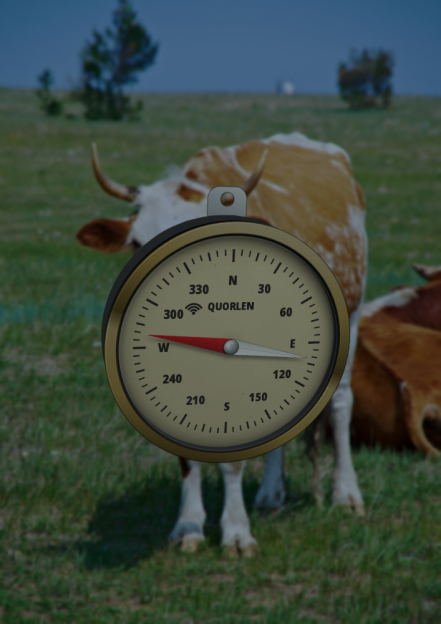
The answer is 280 °
